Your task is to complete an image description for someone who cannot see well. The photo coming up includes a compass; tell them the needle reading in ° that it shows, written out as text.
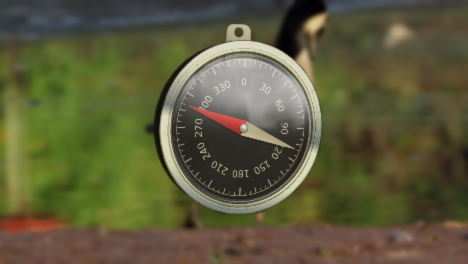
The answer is 290 °
